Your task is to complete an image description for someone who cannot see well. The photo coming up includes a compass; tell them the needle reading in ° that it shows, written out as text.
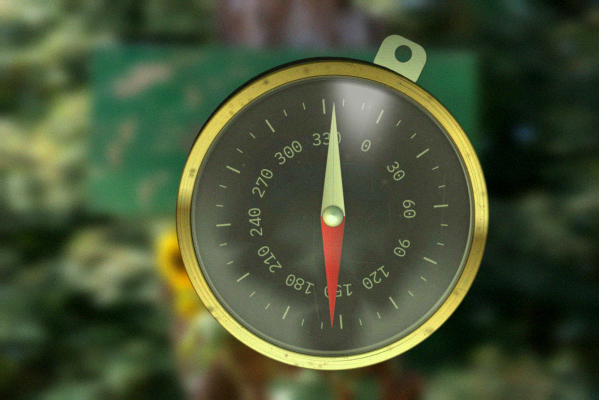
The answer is 155 °
